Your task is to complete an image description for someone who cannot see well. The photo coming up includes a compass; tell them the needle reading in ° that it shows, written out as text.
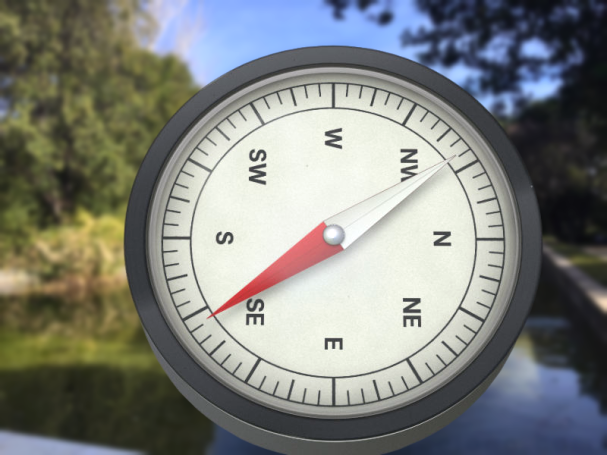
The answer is 145 °
